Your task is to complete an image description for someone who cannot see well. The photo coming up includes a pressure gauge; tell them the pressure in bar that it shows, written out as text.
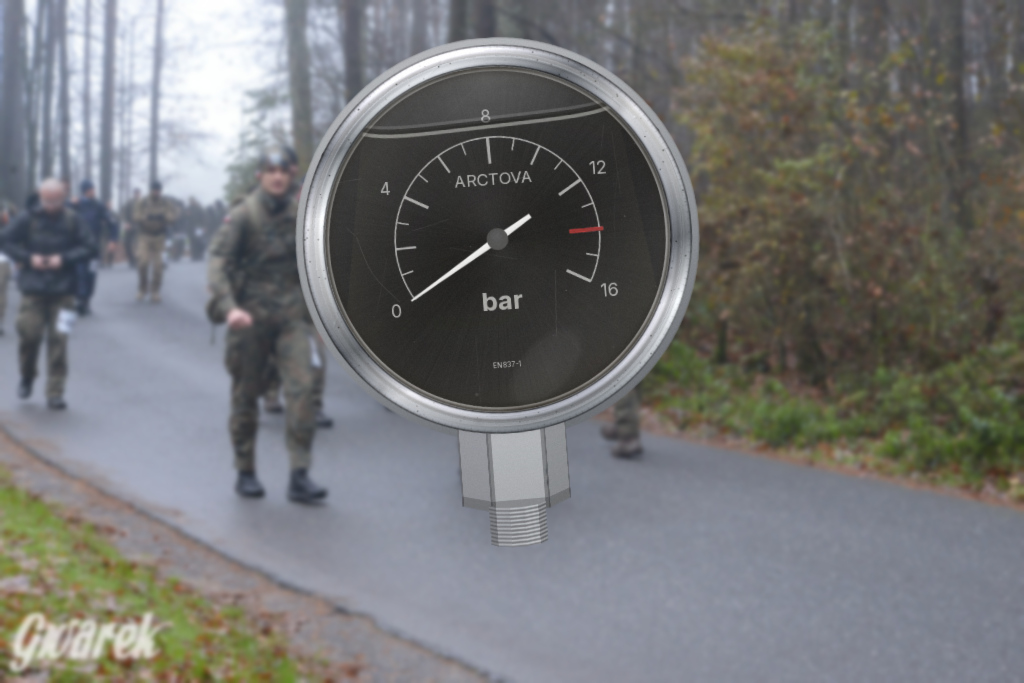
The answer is 0 bar
